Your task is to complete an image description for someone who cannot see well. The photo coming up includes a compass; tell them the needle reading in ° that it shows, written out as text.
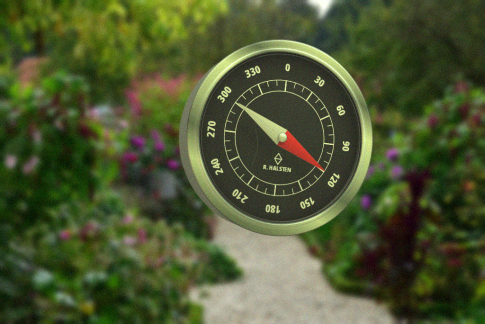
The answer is 120 °
